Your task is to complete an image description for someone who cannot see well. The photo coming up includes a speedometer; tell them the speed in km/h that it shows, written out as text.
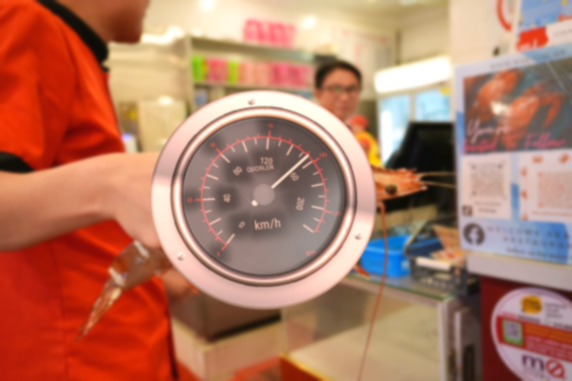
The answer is 155 km/h
